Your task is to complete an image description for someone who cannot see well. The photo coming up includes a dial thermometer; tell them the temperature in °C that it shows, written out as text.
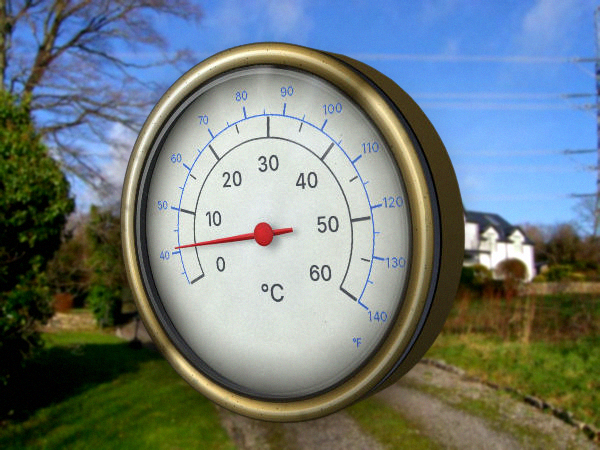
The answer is 5 °C
